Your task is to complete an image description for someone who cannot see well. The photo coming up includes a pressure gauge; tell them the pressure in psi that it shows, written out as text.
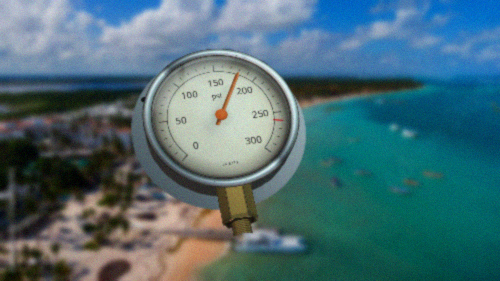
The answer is 180 psi
